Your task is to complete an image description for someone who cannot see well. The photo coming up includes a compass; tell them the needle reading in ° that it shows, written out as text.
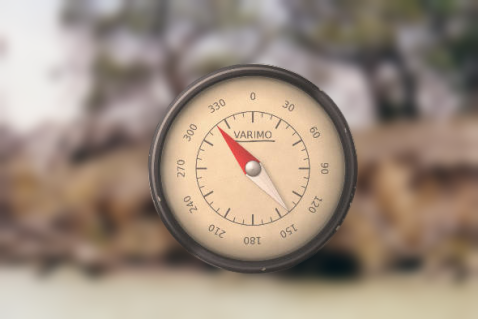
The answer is 320 °
